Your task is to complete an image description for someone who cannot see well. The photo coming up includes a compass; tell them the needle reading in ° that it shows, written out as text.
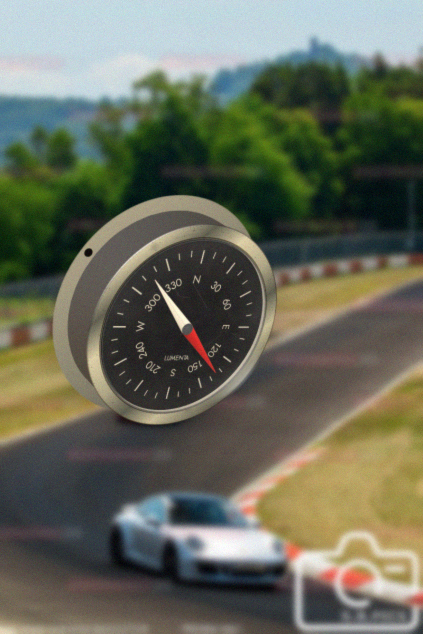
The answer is 135 °
